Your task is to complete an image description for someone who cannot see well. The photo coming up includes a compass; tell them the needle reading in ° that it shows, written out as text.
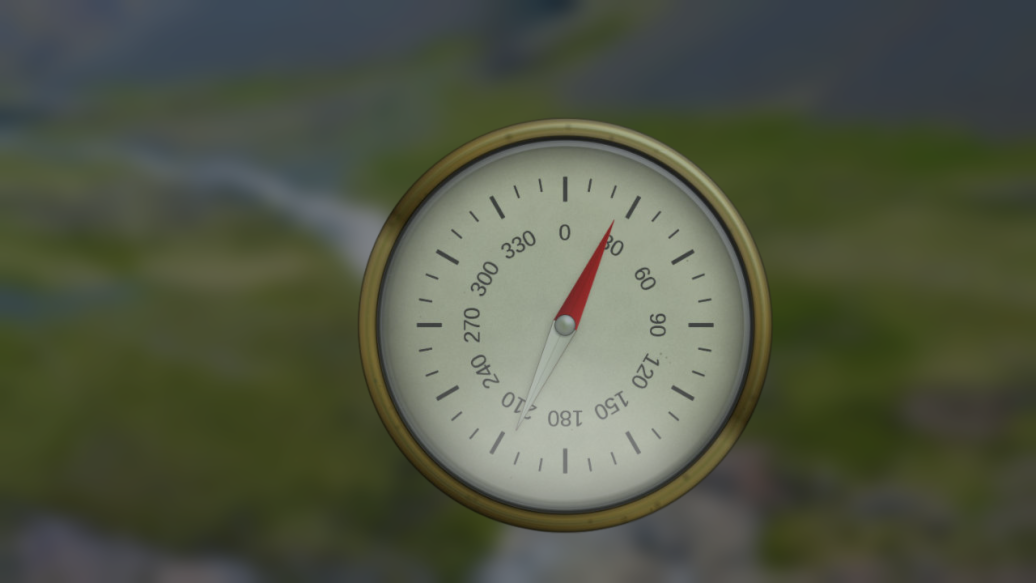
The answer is 25 °
